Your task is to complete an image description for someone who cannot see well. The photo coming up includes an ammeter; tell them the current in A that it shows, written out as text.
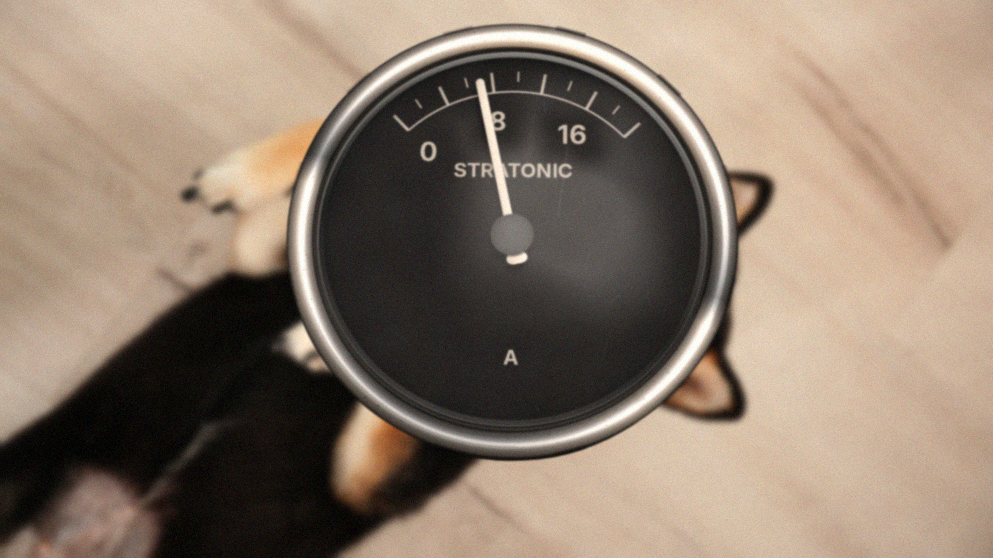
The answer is 7 A
